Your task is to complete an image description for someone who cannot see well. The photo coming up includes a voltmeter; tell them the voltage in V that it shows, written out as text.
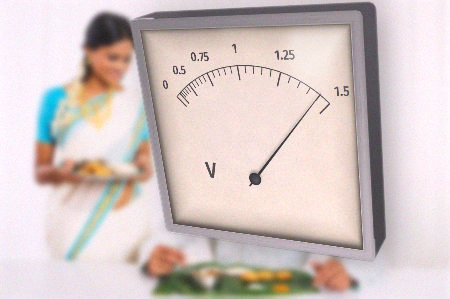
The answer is 1.45 V
